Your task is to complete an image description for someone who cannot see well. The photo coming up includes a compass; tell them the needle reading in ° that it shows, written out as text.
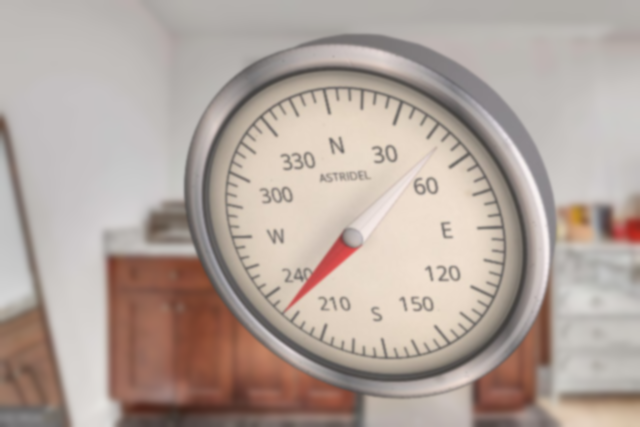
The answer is 230 °
